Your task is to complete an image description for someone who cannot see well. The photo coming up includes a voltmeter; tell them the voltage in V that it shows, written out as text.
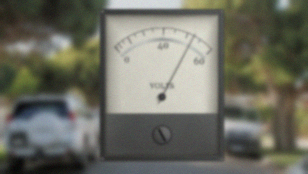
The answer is 52.5 V
